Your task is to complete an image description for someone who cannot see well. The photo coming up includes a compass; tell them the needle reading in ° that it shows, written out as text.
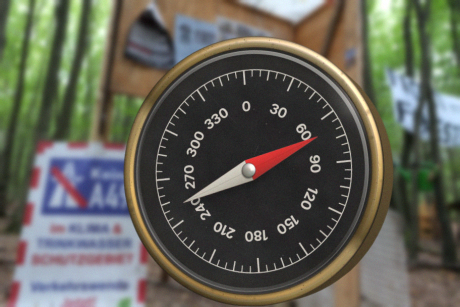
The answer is 70 °
